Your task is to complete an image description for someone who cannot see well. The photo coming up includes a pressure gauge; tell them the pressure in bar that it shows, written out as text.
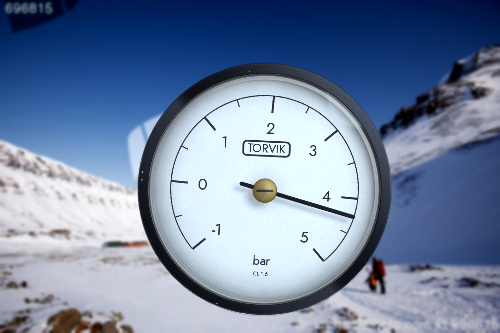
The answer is 4.25 bar
